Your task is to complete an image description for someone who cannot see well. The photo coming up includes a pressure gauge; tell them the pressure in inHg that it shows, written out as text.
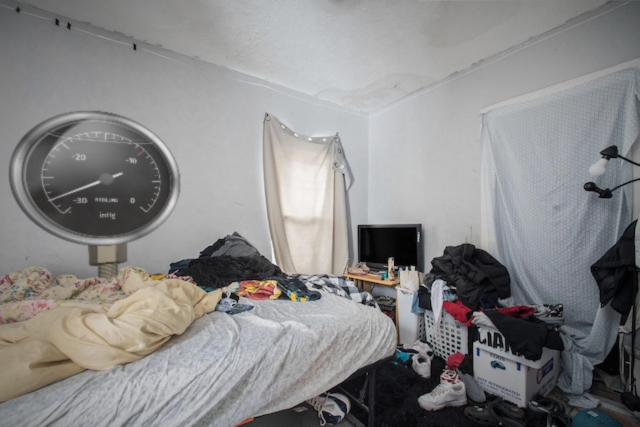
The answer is -28 inHg
